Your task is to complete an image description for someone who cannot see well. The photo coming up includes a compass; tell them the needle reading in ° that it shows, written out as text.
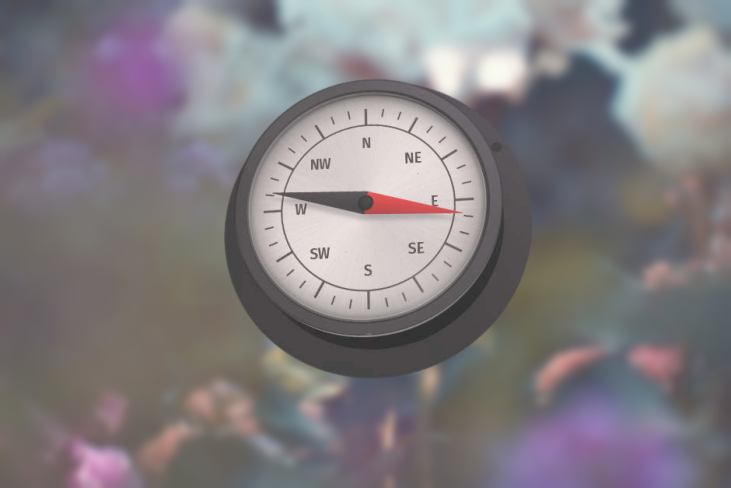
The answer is 100 °
